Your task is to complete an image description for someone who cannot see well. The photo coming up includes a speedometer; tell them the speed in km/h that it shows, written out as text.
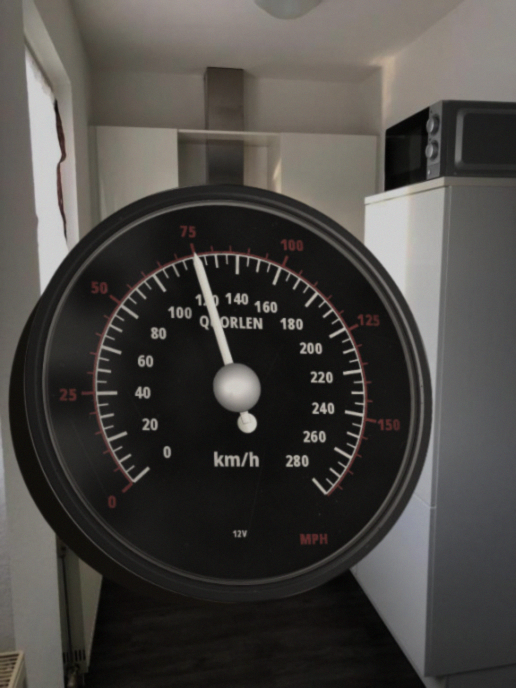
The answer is 120 km/h
